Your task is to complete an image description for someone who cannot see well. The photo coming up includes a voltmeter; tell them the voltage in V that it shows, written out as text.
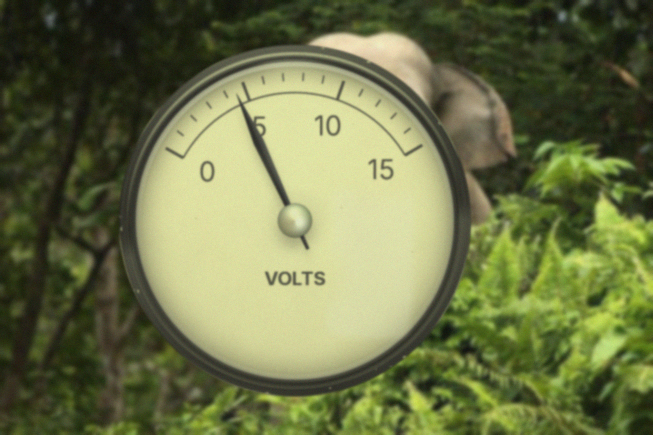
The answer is 4.5 V
